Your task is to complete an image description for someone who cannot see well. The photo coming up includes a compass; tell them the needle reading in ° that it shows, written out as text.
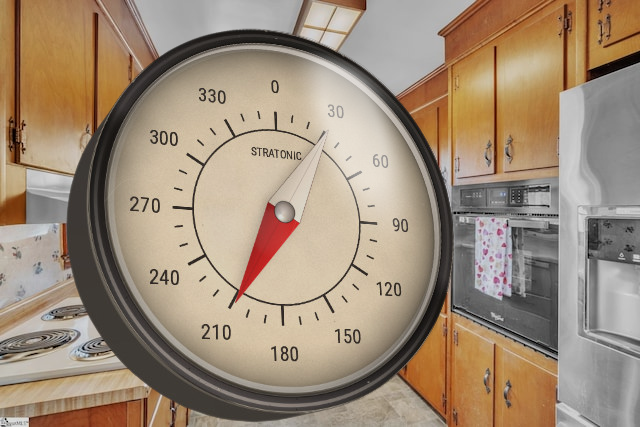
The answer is 210 °
